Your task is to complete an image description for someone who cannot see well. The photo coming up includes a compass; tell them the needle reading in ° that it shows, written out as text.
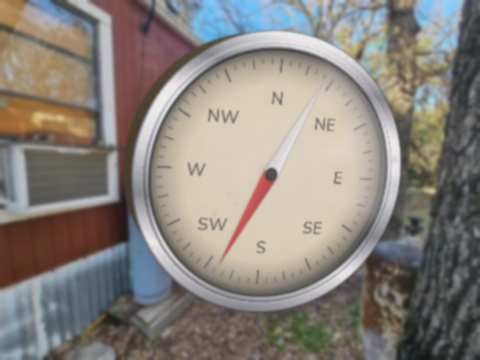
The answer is 205 °
